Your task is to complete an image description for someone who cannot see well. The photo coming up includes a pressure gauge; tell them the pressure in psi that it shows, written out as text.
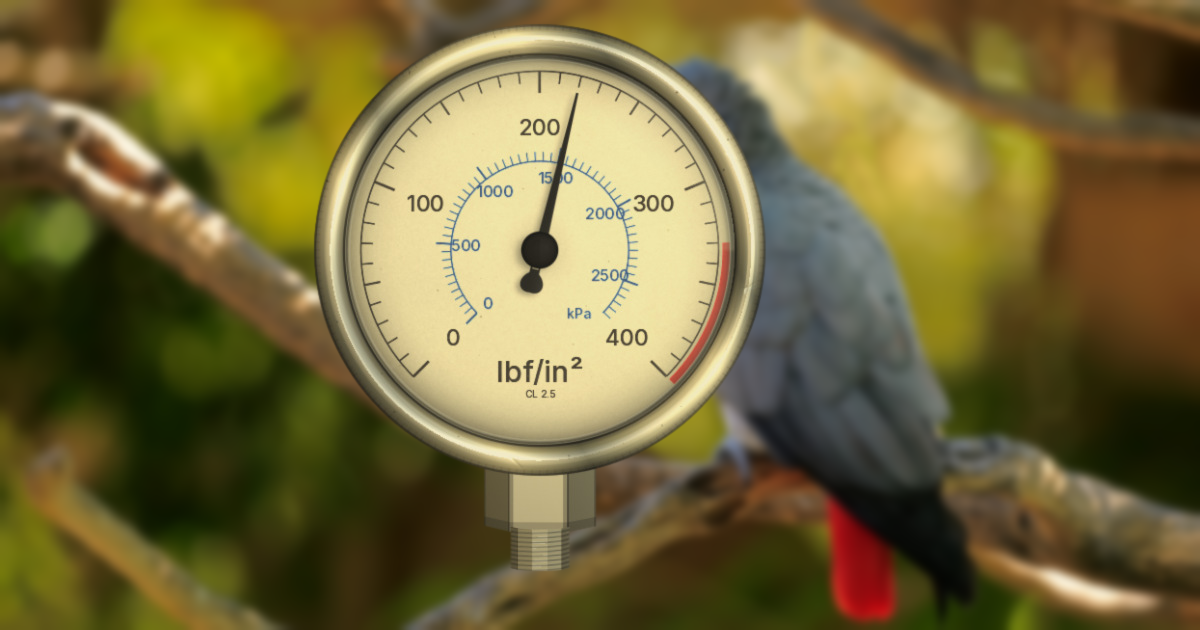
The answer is 220 psi
